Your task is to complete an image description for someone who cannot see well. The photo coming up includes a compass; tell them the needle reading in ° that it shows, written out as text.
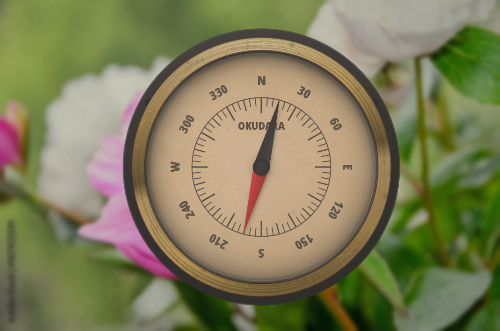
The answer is 195 °
